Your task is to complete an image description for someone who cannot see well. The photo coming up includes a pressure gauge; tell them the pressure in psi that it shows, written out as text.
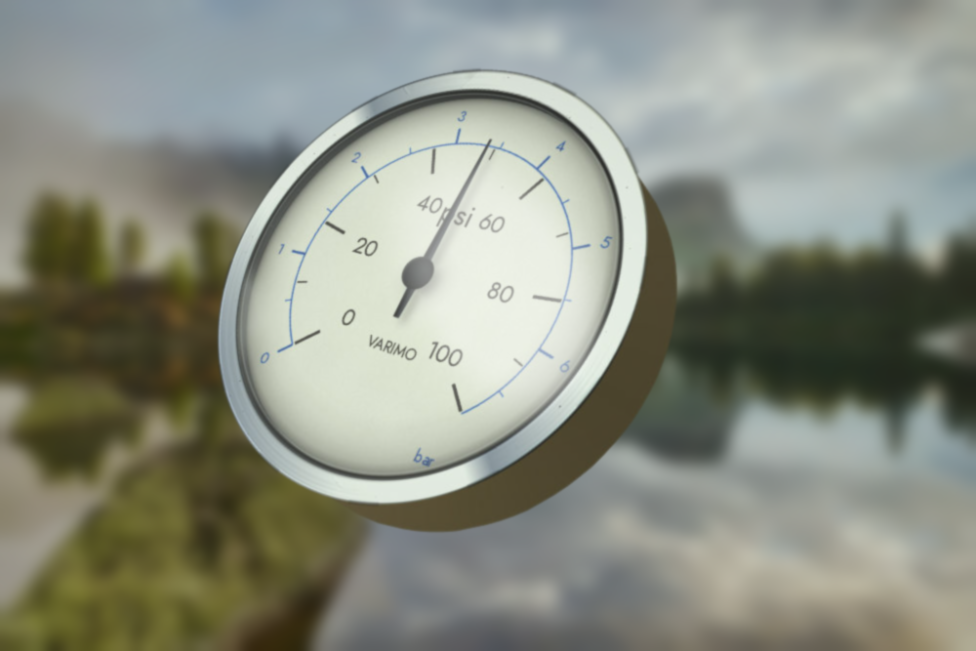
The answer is 50 psi
